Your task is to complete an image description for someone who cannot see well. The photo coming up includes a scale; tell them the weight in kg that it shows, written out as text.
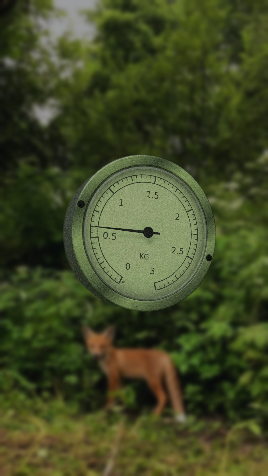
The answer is 0.6 kg
